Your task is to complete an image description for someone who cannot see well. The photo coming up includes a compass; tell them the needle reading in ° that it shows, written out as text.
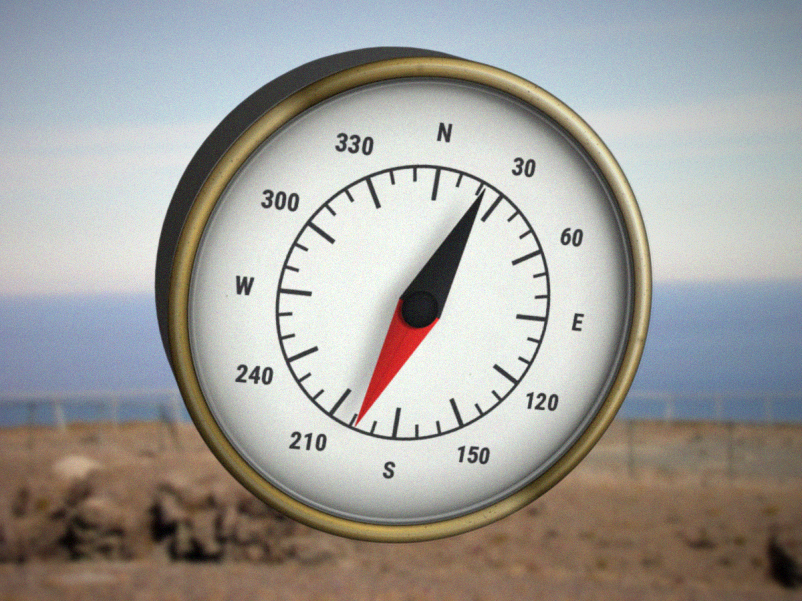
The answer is 200 °
